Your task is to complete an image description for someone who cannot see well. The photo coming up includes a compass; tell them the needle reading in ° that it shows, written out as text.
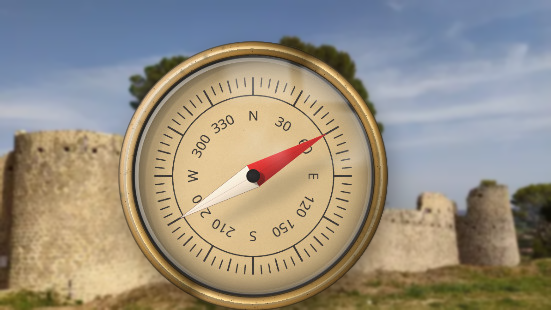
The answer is 60 °
